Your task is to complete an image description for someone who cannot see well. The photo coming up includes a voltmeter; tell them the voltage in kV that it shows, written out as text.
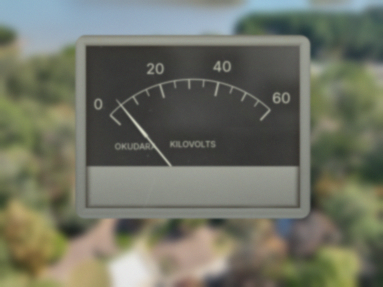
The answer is 5 kV
